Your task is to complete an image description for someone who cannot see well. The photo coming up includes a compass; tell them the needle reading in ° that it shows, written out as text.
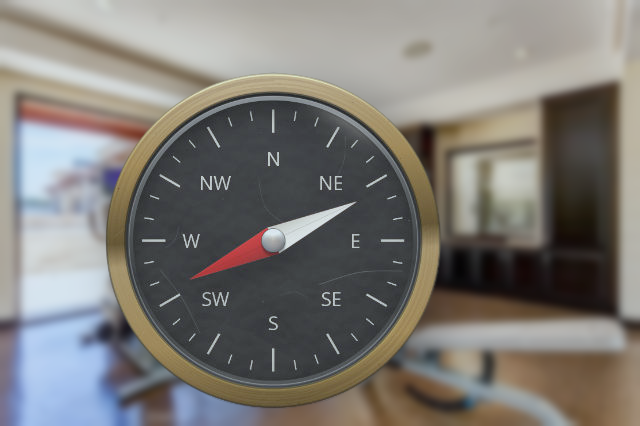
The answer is 245 °
